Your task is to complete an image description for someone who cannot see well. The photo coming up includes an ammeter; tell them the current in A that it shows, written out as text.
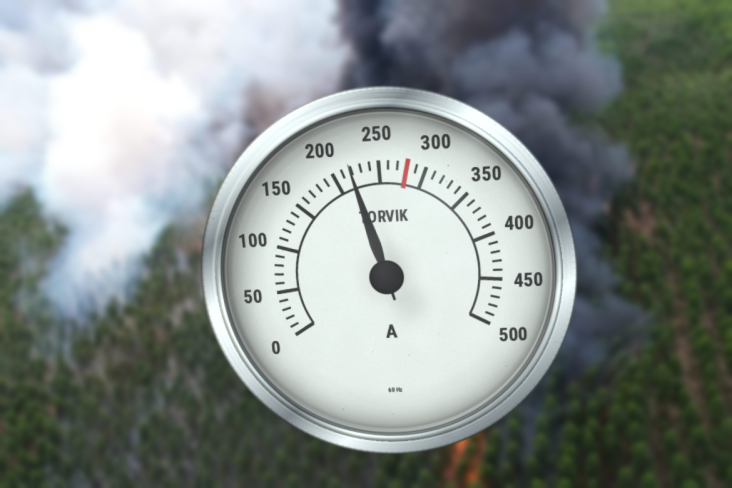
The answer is 220 A
